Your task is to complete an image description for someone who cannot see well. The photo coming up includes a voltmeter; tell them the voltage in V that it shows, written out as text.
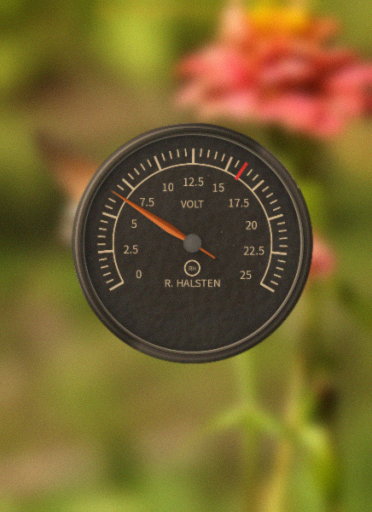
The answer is 6.5 V
